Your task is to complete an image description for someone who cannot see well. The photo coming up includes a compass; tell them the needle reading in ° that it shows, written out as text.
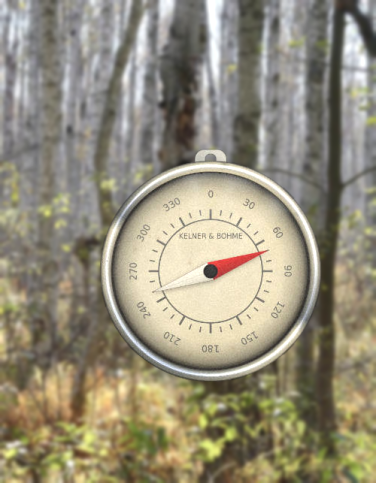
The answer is 70 °
